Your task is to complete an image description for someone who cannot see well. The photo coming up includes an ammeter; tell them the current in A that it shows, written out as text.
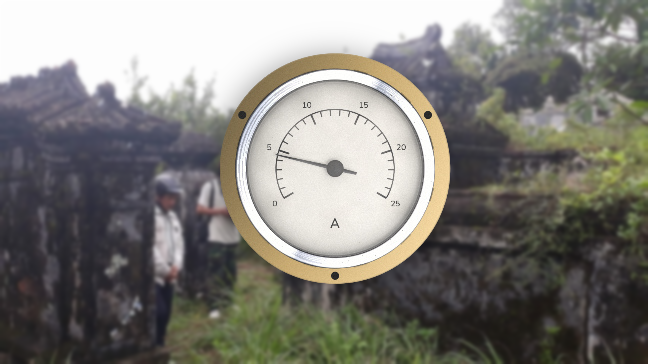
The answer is 4.5 A
